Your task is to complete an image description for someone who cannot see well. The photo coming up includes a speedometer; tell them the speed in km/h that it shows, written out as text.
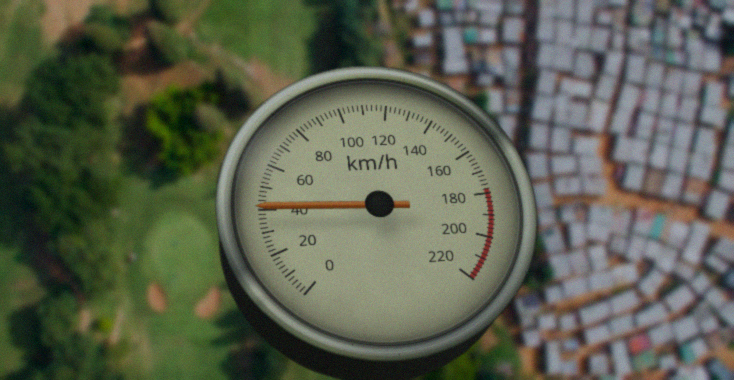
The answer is 40 km/h
